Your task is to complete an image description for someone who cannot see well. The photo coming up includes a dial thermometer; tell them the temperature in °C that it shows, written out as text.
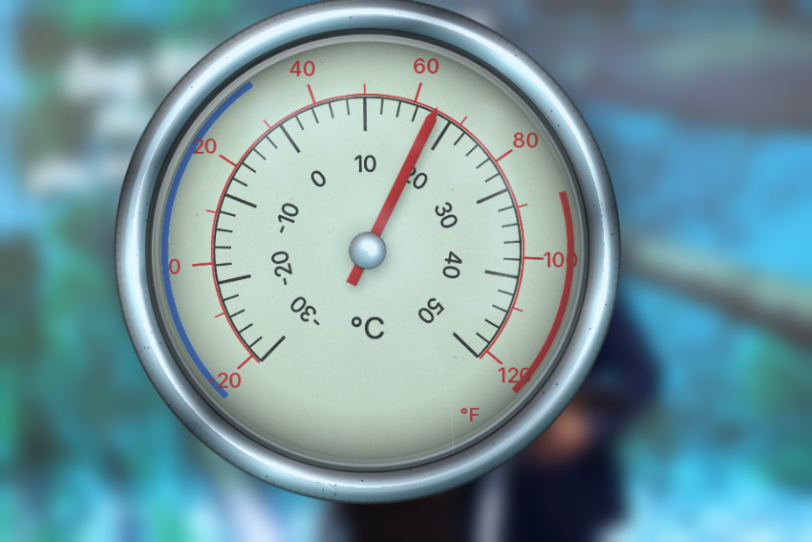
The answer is 18 °C
